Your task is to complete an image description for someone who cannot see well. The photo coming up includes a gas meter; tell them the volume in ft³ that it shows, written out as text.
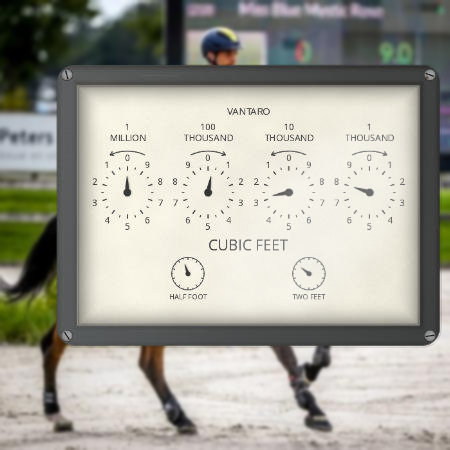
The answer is 2800 ft³
